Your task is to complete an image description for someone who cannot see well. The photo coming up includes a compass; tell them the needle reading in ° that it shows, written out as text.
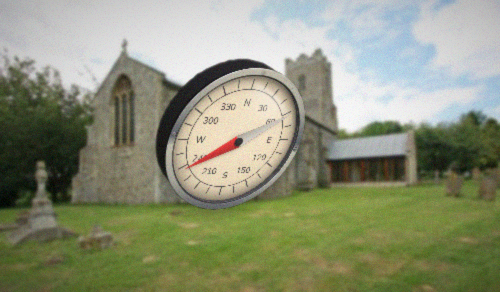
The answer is 240 °
